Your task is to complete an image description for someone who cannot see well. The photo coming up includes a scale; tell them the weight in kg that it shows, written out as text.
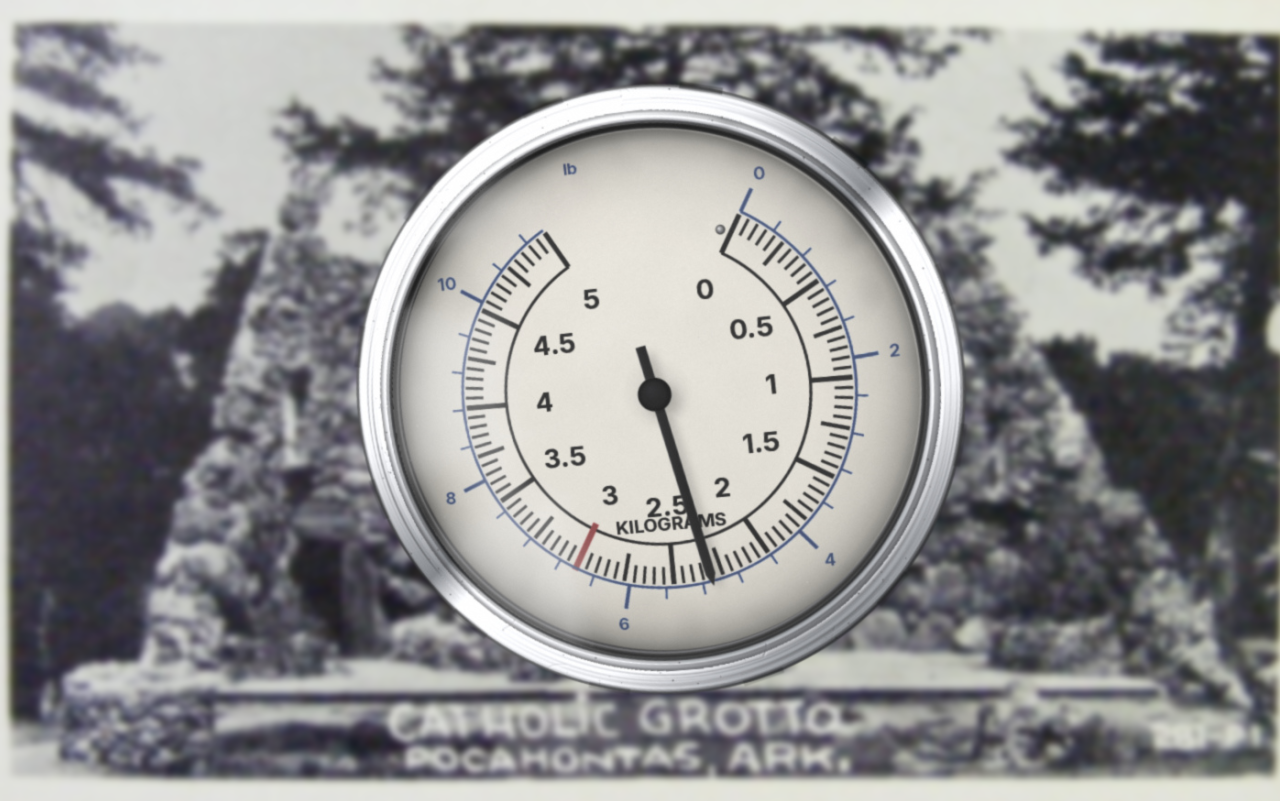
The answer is 2.3 kg
